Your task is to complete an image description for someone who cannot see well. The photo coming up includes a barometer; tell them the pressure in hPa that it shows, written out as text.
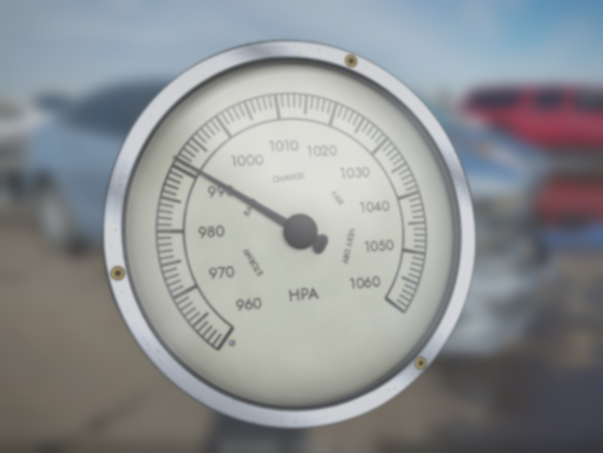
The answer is 991 hPa
